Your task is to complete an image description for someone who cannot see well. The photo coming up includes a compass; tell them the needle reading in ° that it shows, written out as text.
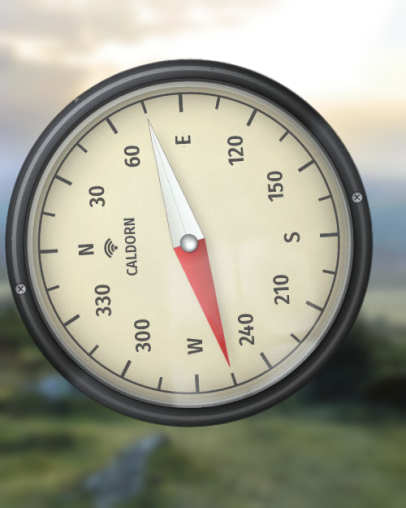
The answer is 255 °
